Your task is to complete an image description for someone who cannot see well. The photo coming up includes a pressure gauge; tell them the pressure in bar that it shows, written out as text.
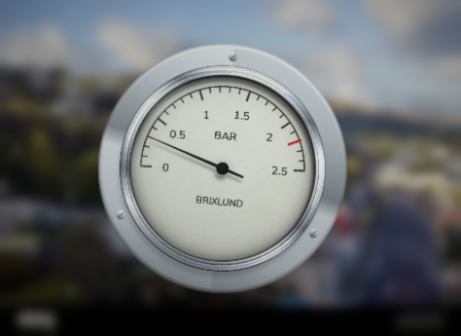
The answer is 0.3 bar
